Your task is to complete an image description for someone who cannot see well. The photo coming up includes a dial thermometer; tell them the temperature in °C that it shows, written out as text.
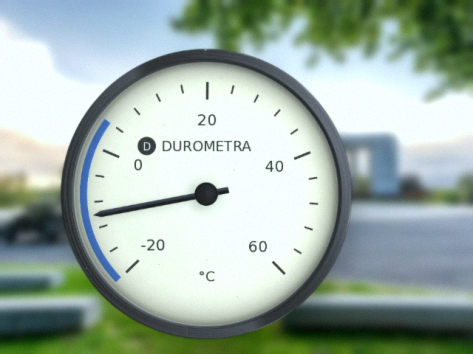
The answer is -10 °C
